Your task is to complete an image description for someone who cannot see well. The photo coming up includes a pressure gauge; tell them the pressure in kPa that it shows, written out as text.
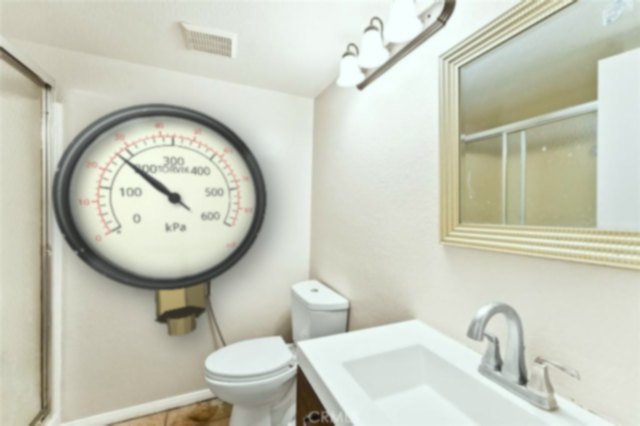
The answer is 180 kPa
